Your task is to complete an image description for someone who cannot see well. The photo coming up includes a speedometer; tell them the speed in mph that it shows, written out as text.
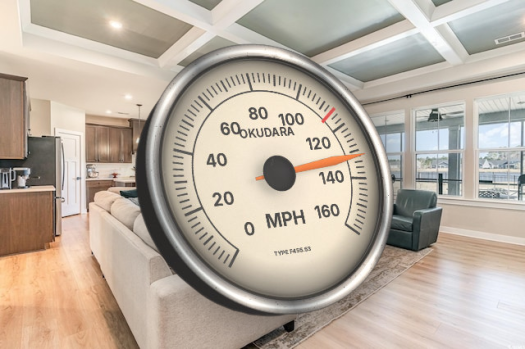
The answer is 132 mph
